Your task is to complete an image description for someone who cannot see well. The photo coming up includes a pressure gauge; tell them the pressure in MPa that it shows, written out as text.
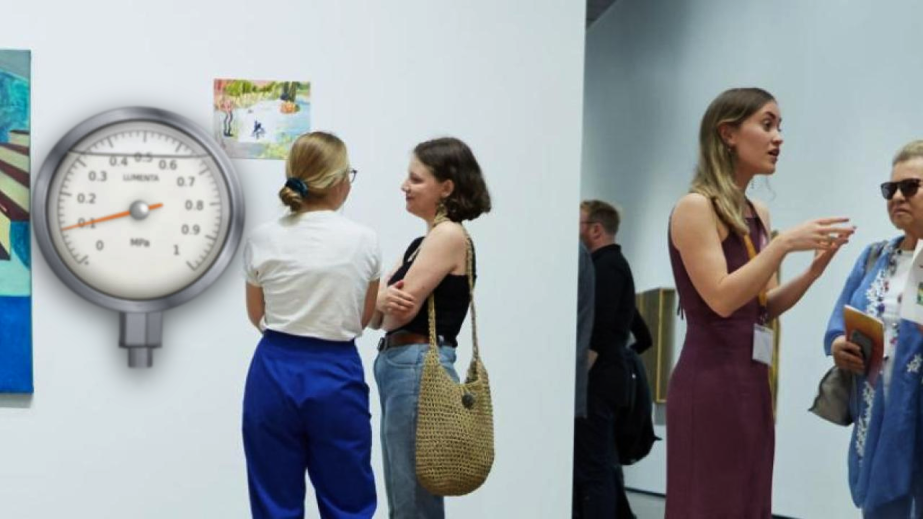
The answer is 0.1 MPa
